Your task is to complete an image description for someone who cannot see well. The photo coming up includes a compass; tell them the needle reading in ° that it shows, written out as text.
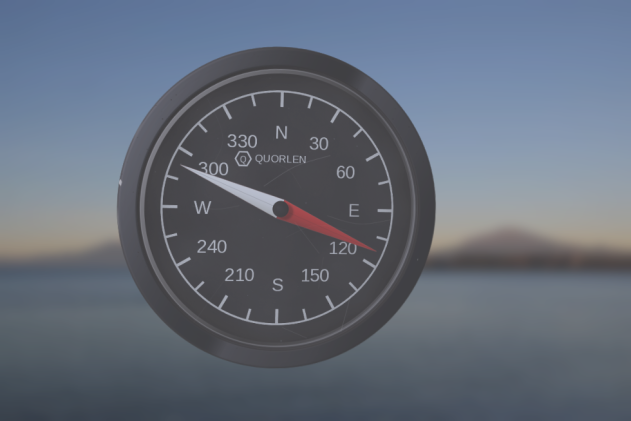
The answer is 112.5 °
